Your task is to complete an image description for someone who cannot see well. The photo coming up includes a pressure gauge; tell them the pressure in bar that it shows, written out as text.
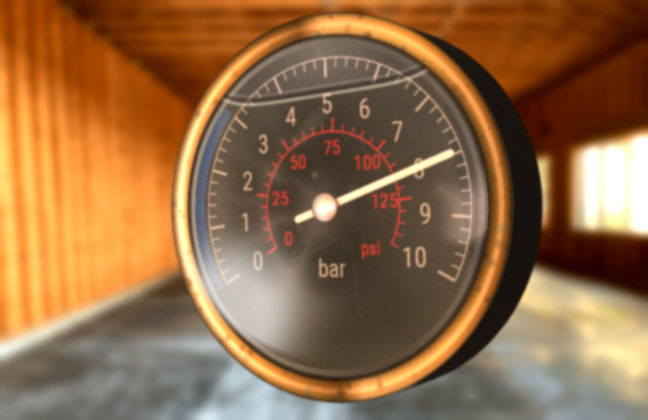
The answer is 8 bar
